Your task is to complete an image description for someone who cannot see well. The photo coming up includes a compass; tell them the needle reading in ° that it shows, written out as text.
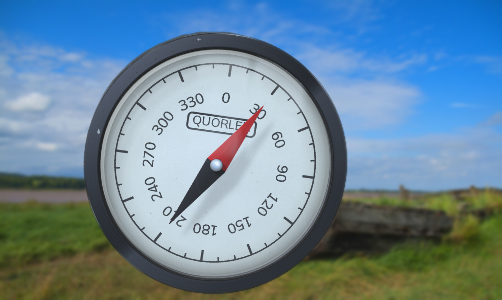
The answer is 30 °
